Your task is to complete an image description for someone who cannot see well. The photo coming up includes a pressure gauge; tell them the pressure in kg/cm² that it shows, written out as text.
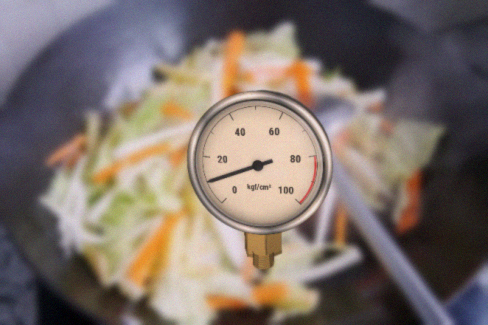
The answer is 10 kg/cm²
